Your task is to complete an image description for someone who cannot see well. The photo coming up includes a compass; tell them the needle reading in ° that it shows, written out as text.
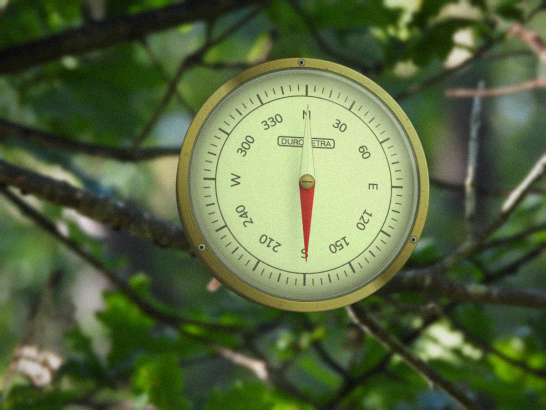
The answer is 180 °
